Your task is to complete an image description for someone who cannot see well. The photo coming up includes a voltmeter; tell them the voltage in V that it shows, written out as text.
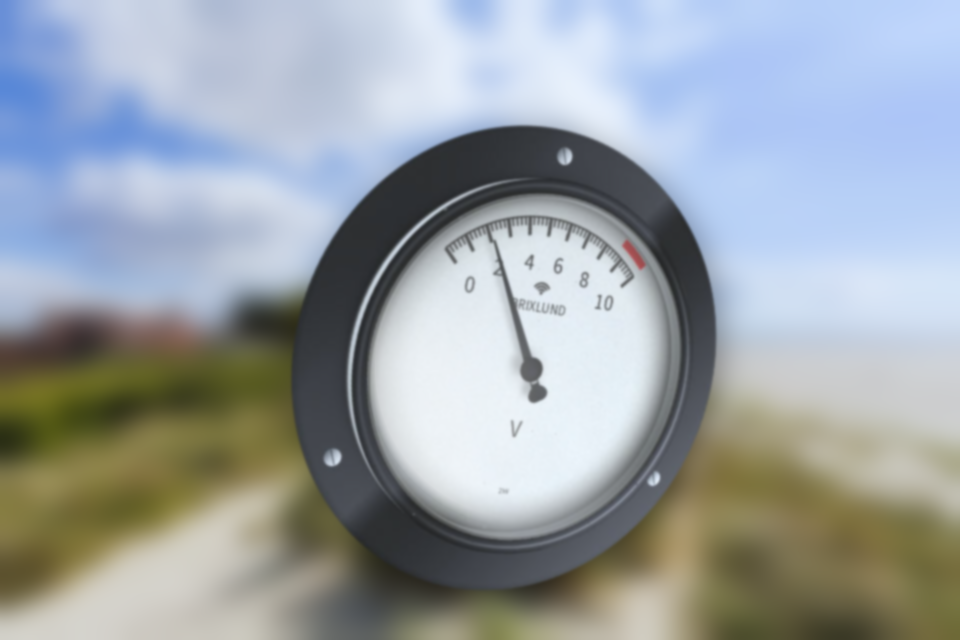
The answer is 2 V
